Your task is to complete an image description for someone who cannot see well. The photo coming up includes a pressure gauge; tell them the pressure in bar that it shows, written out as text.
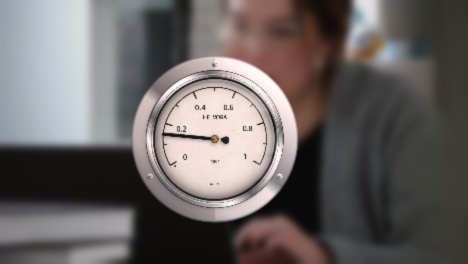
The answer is 0.15 bar
